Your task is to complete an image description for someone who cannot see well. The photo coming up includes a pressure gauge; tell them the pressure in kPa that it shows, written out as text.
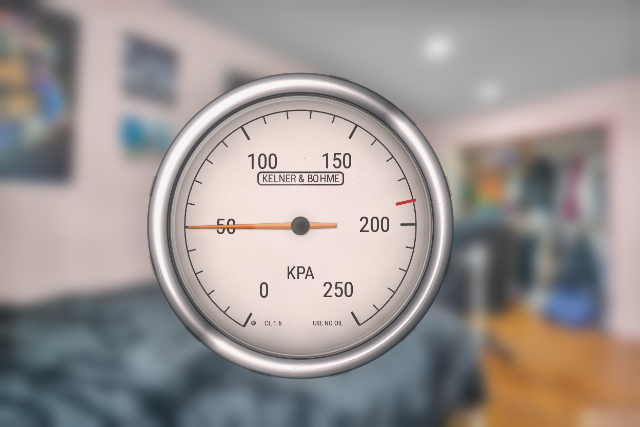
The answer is 50 kPa
